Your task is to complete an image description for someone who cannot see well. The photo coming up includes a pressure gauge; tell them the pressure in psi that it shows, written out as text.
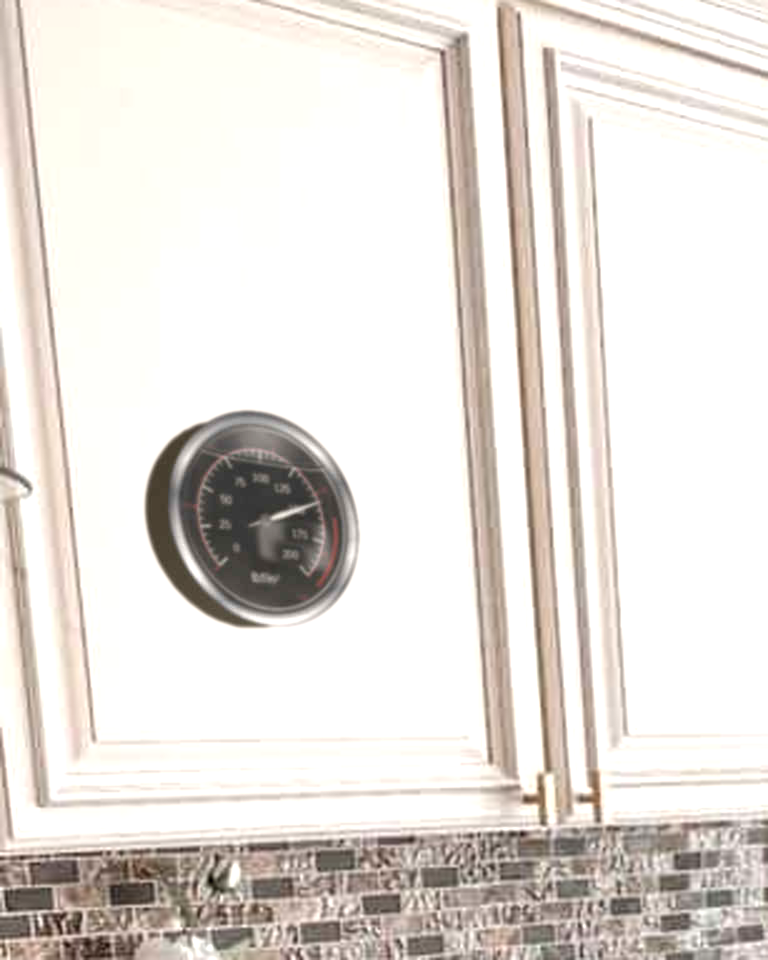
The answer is 150 psi
